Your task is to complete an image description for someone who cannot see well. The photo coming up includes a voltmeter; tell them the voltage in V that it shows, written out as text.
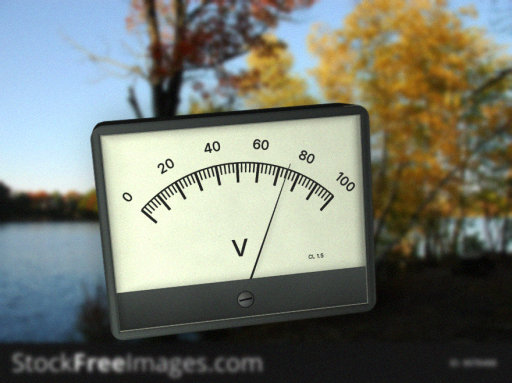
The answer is 74 V
